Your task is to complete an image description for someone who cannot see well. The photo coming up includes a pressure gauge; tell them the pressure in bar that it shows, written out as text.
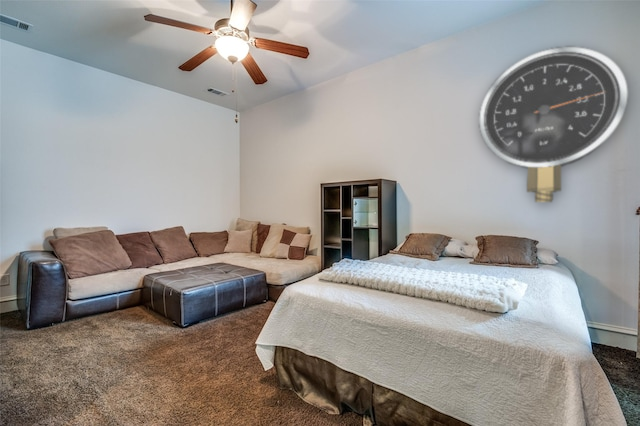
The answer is 3.2 bar
